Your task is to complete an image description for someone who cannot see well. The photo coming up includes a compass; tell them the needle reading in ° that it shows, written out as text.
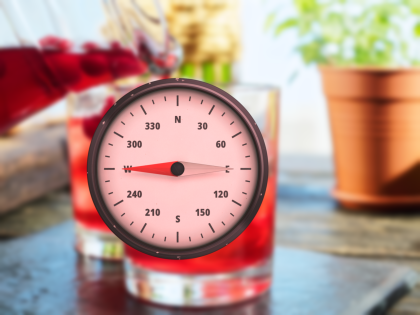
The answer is 270 °
